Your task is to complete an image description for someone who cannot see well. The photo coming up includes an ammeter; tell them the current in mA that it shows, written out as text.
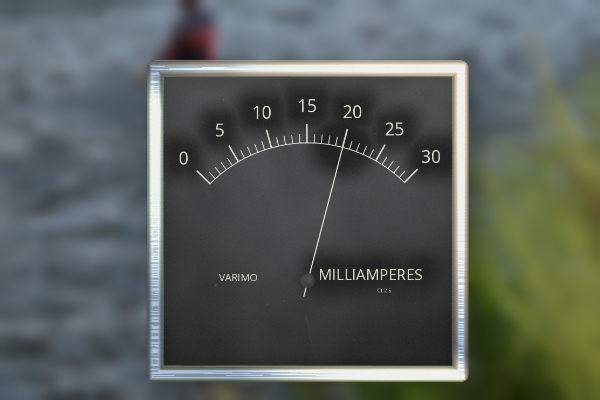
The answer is 20 mA
